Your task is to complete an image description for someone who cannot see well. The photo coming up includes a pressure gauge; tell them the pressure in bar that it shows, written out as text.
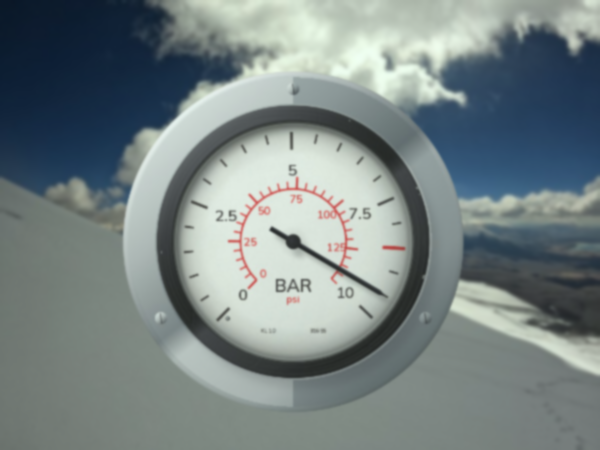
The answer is 9.5 bar
